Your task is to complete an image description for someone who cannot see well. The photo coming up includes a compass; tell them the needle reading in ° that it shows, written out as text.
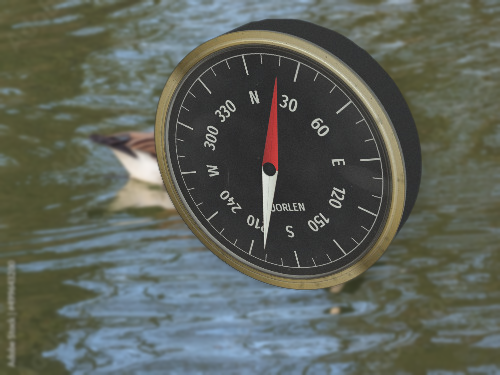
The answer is 20 °
